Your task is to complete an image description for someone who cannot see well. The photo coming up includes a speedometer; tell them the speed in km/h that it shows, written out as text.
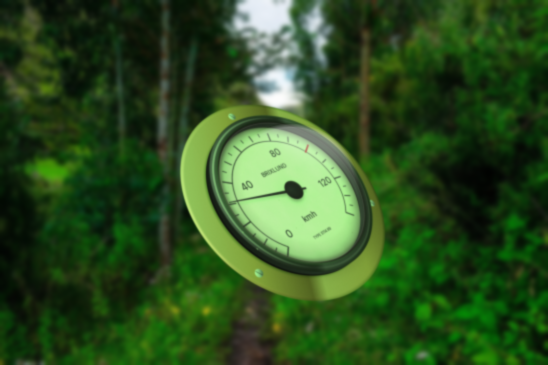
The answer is 30 km/h
